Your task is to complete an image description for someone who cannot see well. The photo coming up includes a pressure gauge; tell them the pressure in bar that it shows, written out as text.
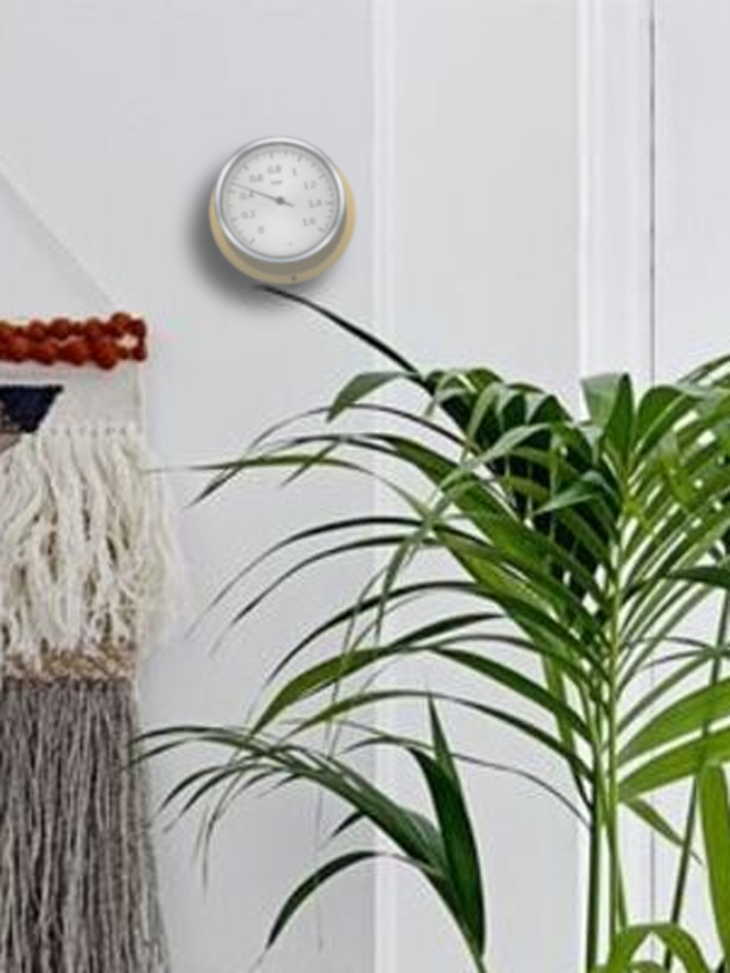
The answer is 0.45 bar
